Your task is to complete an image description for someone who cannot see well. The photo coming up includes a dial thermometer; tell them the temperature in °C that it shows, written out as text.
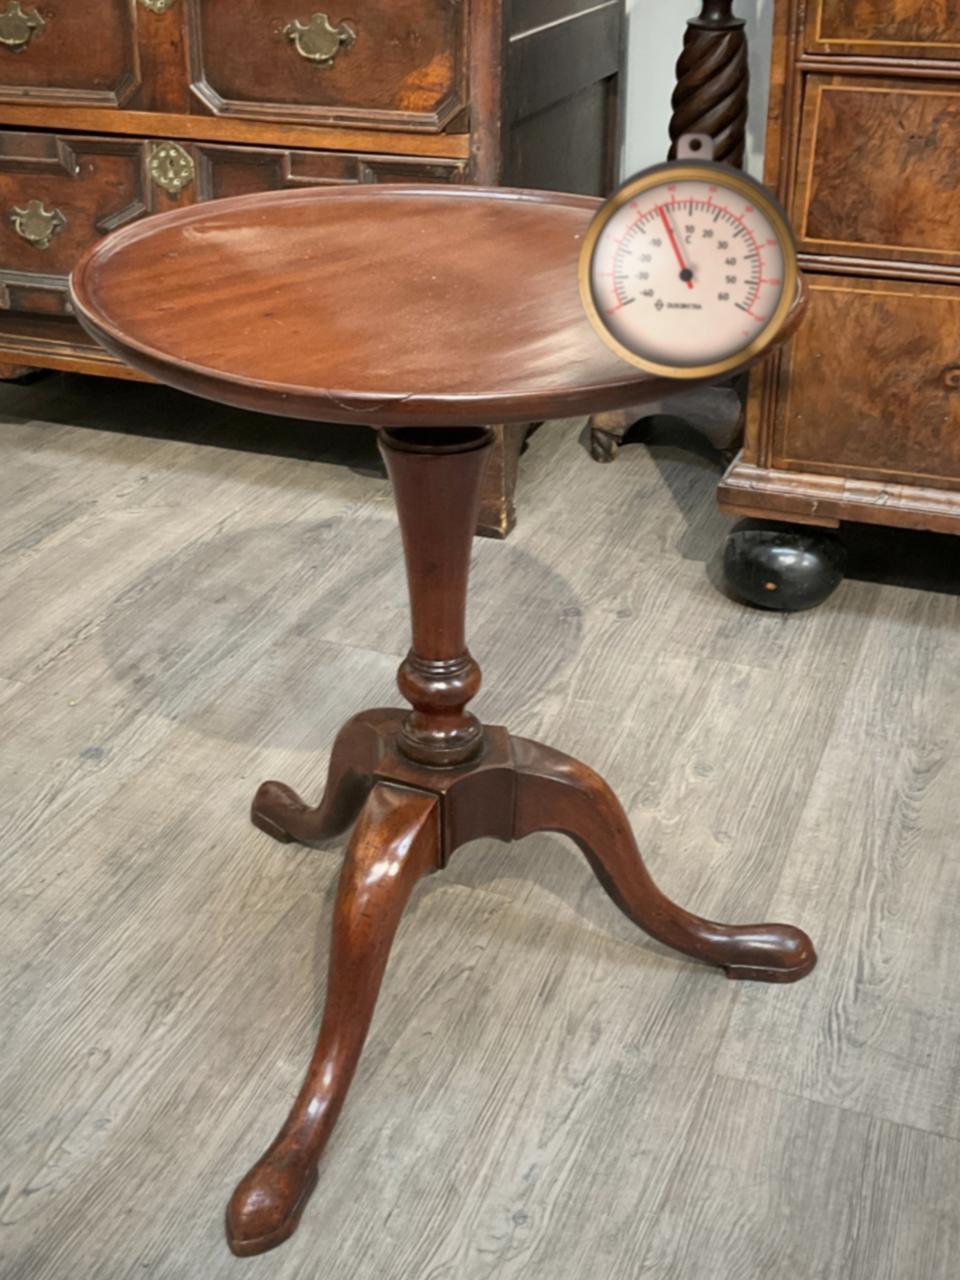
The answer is 0 °C
